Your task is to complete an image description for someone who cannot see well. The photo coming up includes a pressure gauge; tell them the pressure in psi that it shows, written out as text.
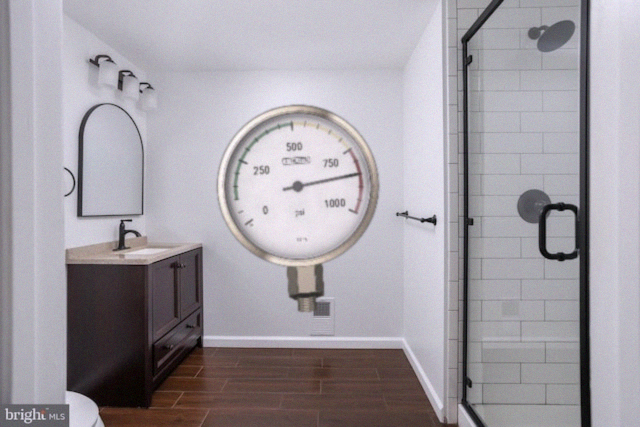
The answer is 850 psi
